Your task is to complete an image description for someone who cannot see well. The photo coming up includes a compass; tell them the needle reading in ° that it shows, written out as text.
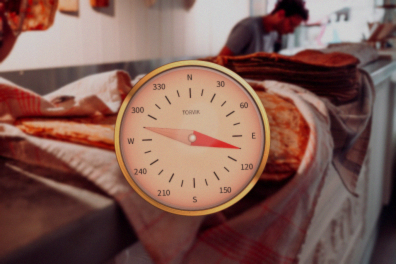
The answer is 105 °
